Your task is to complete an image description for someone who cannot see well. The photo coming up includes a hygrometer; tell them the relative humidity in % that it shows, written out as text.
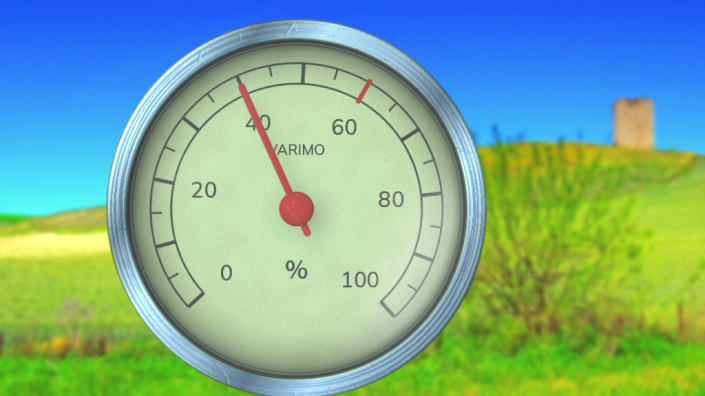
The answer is 40 %
